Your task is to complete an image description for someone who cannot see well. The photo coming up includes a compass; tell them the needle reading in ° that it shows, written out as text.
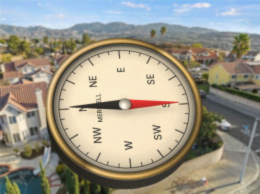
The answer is 180 °
